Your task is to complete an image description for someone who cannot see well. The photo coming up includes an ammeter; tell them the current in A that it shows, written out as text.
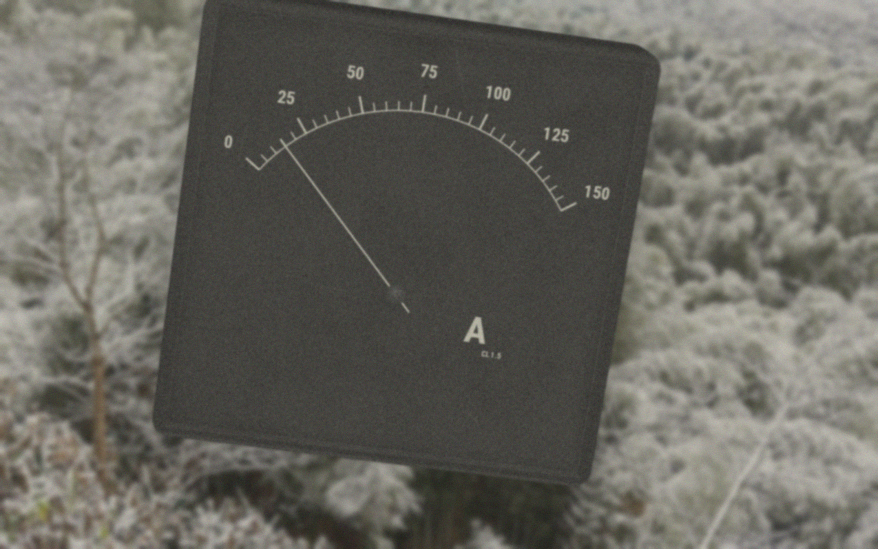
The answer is 15 A
